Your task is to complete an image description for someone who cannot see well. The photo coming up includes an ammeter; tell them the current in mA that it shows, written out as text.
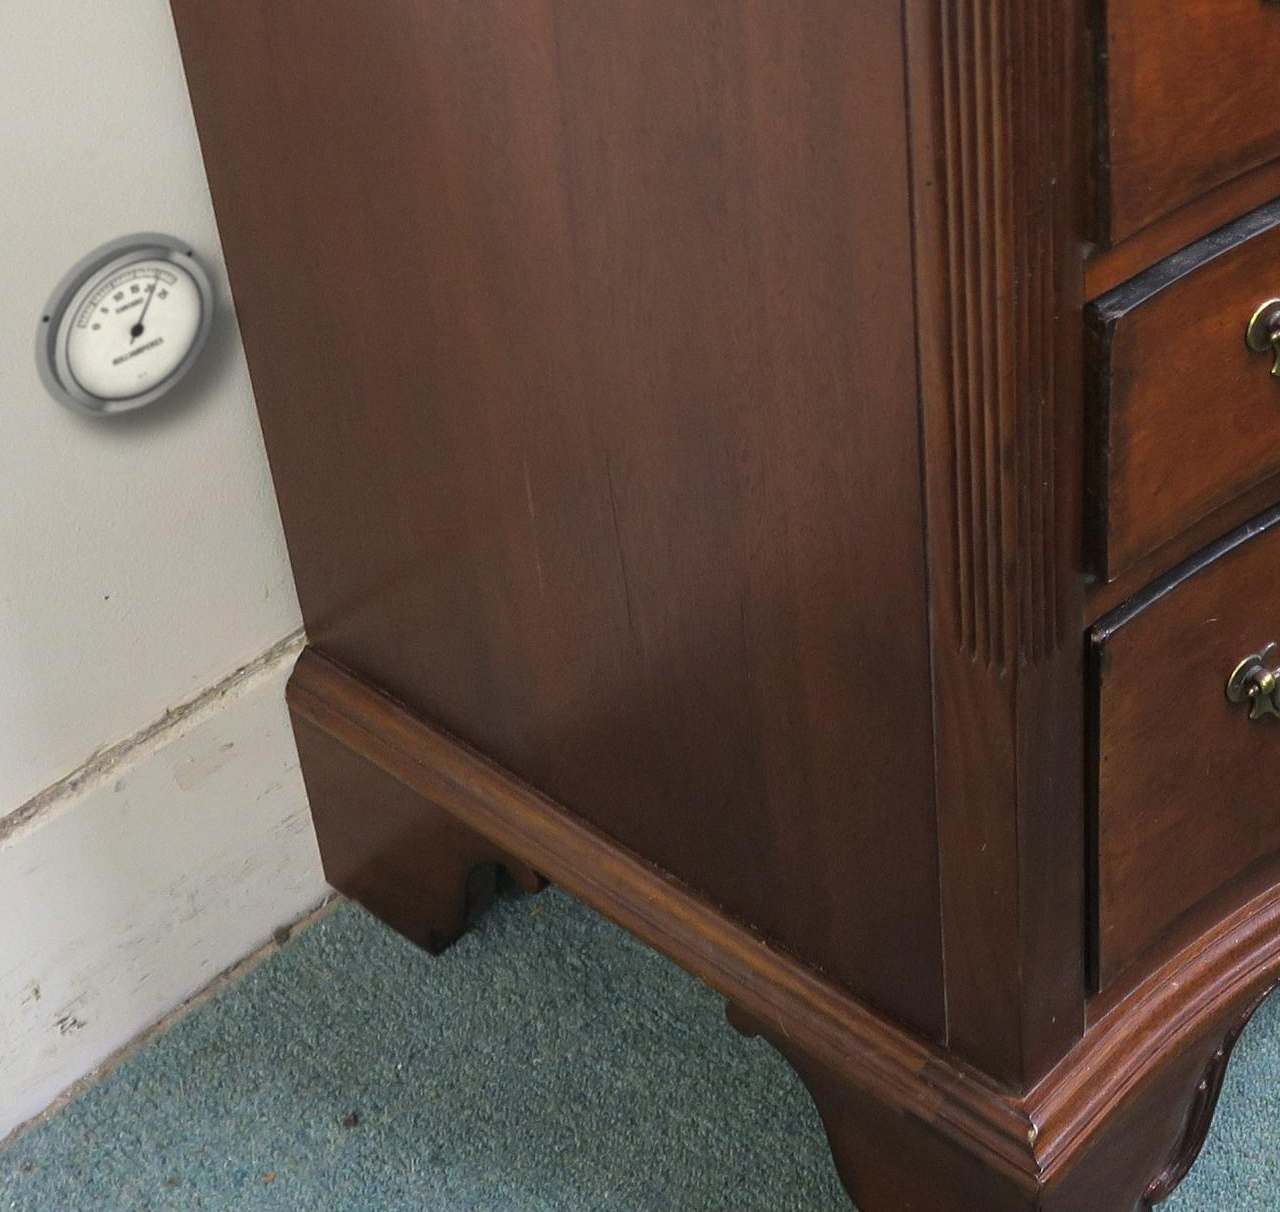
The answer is 20 mA
